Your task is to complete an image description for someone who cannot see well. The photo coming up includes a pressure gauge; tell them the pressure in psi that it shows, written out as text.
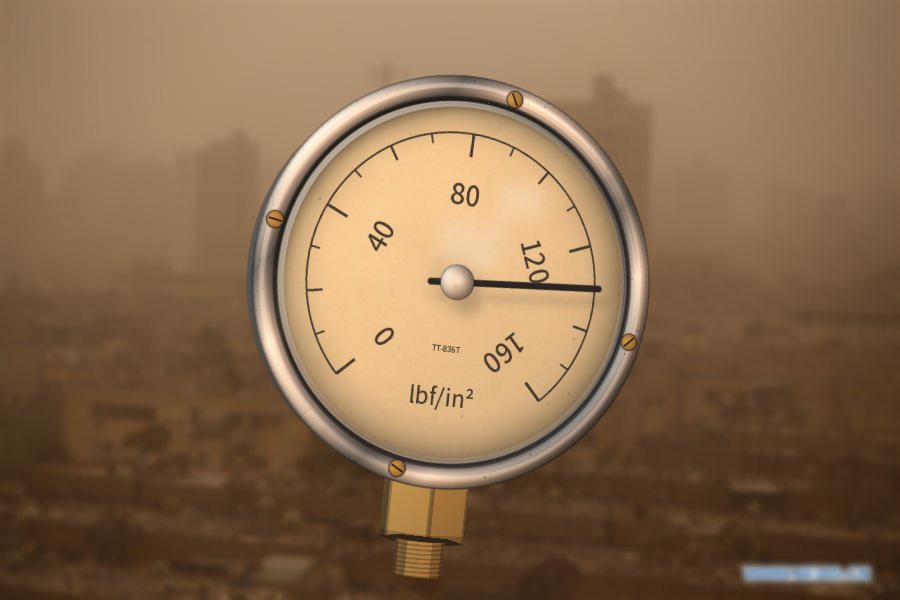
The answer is 130 psi
